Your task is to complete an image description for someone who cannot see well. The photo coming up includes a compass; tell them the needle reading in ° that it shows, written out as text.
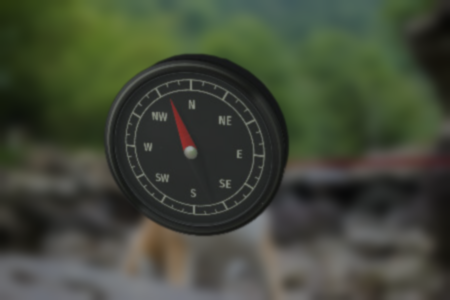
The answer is 340 °
